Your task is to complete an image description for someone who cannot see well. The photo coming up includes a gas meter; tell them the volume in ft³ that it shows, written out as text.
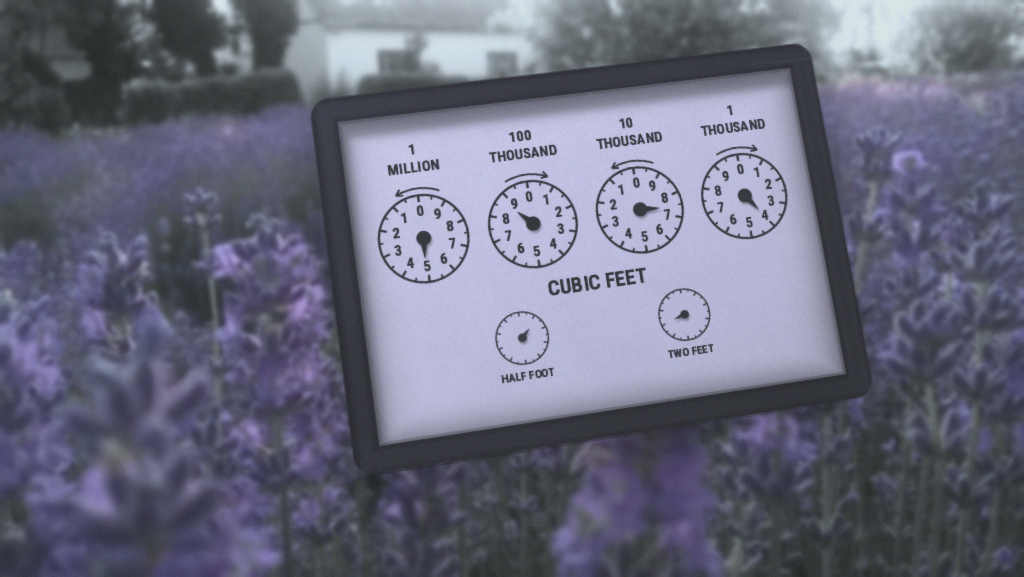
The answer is 487400 ft³
